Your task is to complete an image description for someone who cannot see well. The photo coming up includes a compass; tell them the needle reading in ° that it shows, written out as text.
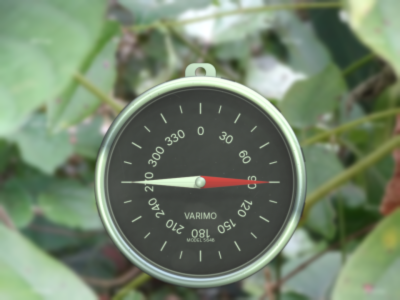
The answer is 90 °
